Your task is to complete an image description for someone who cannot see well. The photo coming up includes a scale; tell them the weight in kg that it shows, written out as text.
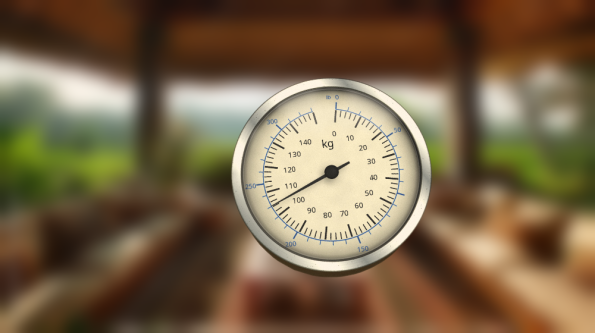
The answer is 104 kg
